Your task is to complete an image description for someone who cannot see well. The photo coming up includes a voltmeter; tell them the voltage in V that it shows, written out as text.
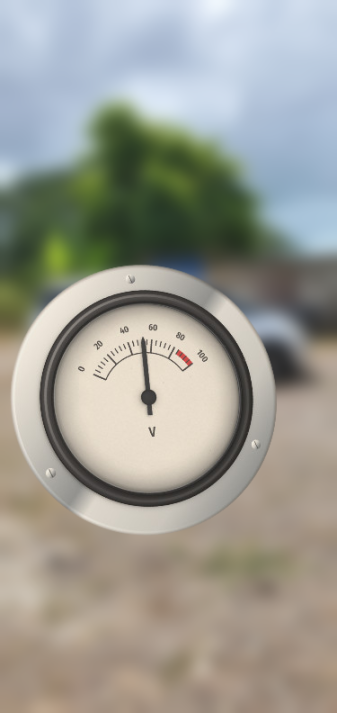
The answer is 52 V
